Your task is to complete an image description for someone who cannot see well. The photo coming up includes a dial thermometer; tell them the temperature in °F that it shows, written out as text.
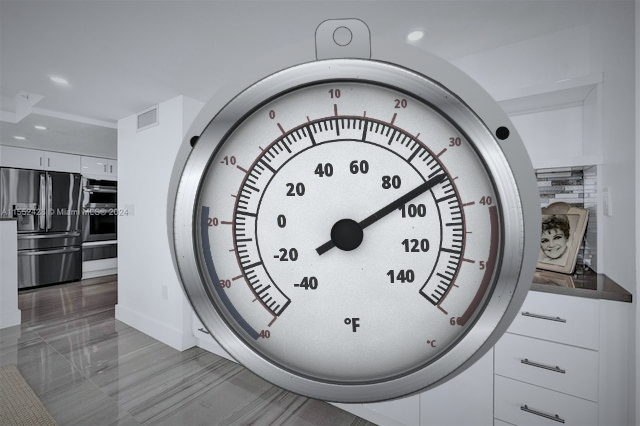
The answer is 92 °F
